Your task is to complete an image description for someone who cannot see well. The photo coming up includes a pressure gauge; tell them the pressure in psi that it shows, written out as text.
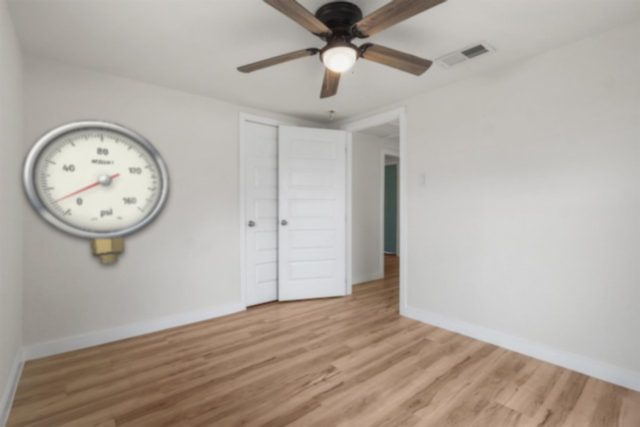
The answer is 10 psi
